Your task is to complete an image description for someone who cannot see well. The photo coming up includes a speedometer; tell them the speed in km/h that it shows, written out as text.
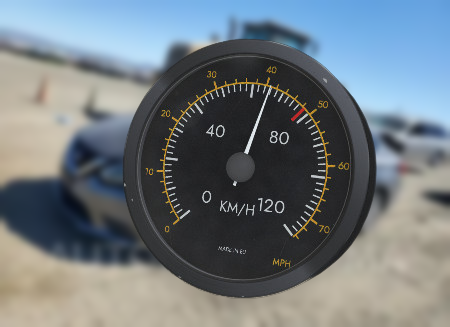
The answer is 66 km/h
